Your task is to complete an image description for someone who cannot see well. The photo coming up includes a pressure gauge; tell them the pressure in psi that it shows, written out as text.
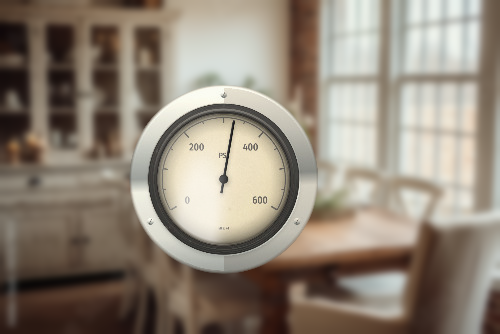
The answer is 325 psi
